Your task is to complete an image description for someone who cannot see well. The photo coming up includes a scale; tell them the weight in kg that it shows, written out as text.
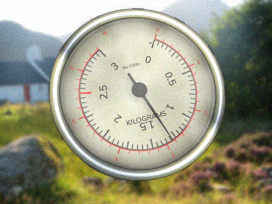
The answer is 1.3 kg
